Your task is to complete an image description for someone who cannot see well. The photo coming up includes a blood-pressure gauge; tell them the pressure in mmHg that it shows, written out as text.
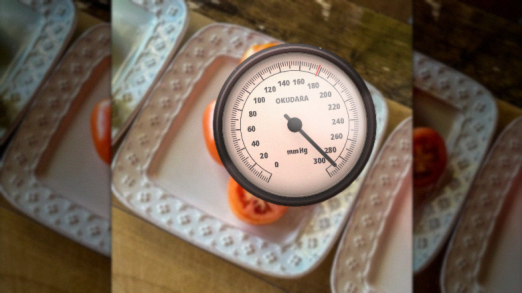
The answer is 290 mmHg
